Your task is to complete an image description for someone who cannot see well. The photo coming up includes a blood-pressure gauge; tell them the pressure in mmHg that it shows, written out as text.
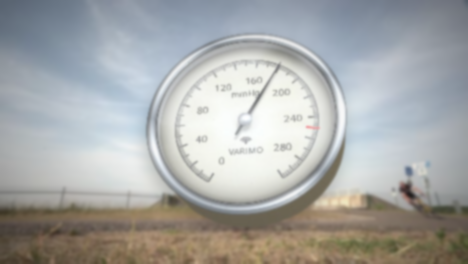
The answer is 180 mmHg
